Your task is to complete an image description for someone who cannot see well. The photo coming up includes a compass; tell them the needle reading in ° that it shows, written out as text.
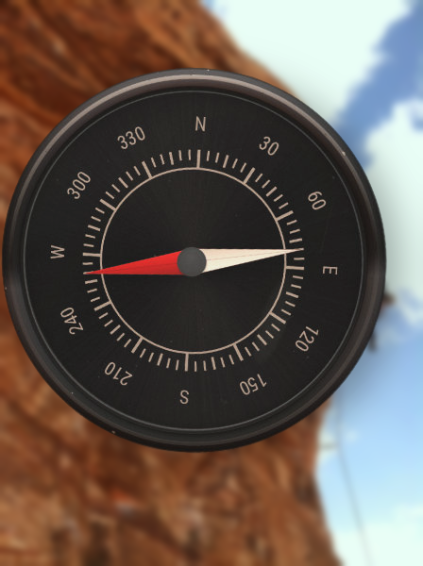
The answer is 260 °
